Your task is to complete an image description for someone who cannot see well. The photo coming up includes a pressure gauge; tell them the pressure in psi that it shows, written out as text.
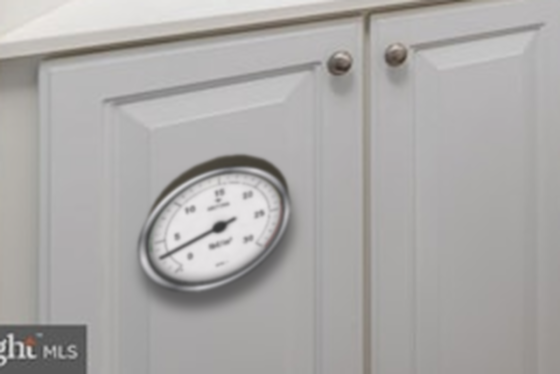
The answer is 3 psi
